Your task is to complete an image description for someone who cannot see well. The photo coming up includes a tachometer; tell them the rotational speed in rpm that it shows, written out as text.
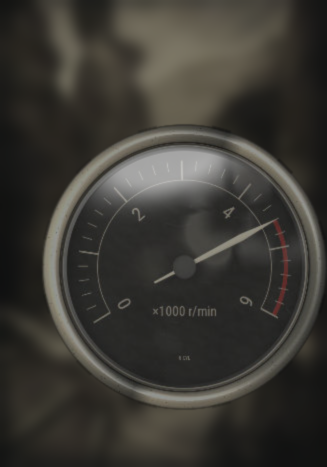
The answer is 4600 rpm
